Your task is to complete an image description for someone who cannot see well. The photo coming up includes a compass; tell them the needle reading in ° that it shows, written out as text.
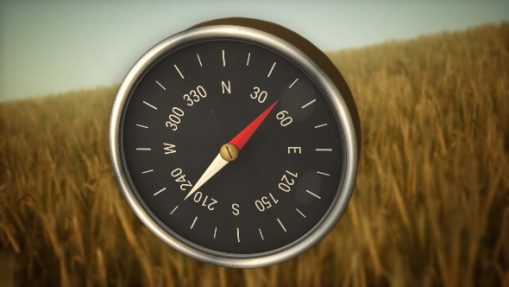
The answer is 45 °
